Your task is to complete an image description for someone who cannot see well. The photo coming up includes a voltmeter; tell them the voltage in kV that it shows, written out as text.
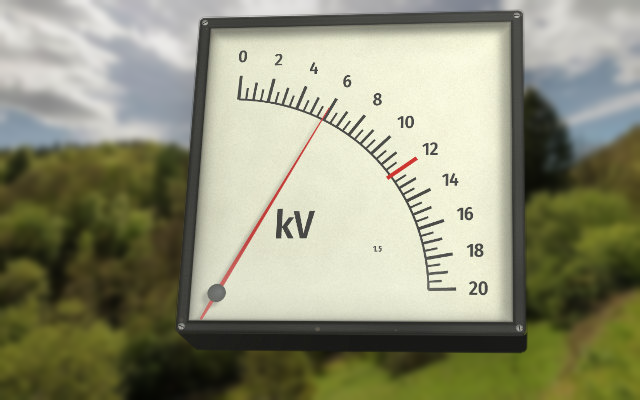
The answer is 6 kV
